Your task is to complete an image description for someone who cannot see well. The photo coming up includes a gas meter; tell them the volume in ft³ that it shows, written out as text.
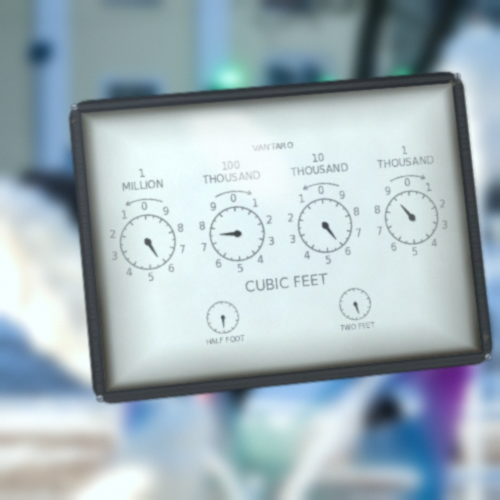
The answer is 575900 ft³
